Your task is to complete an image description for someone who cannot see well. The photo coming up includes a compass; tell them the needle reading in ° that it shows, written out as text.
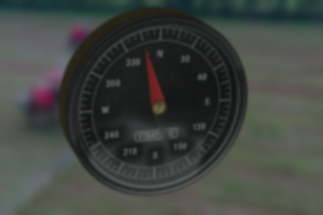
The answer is 345 °
